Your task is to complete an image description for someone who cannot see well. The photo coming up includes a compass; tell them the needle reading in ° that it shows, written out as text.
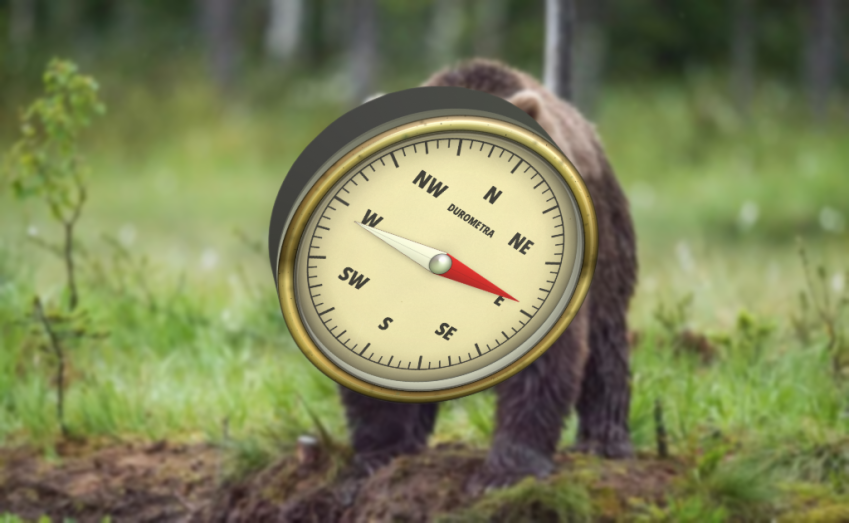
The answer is 85 °
